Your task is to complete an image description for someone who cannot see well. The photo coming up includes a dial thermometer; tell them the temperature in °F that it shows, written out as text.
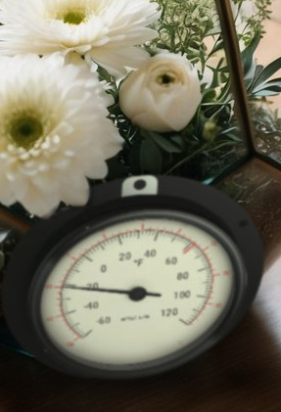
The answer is -20 °F
